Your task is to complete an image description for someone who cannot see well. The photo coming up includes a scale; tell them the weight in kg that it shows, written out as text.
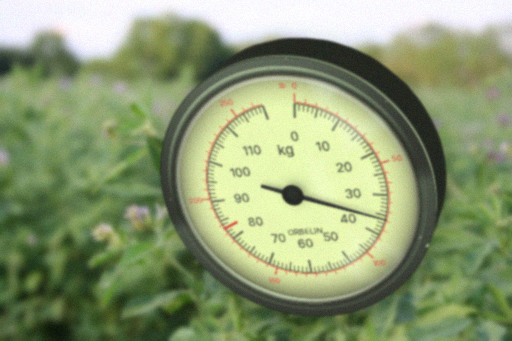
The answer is 35 kg
